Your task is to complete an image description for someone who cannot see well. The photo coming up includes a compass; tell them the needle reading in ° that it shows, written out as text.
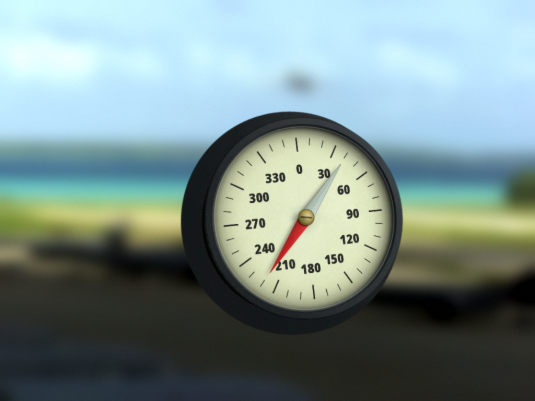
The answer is 220 °
